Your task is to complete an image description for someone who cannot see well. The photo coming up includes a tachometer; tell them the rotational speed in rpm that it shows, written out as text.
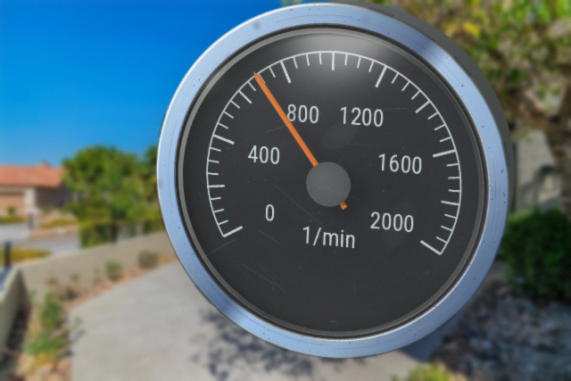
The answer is 700 rpm
